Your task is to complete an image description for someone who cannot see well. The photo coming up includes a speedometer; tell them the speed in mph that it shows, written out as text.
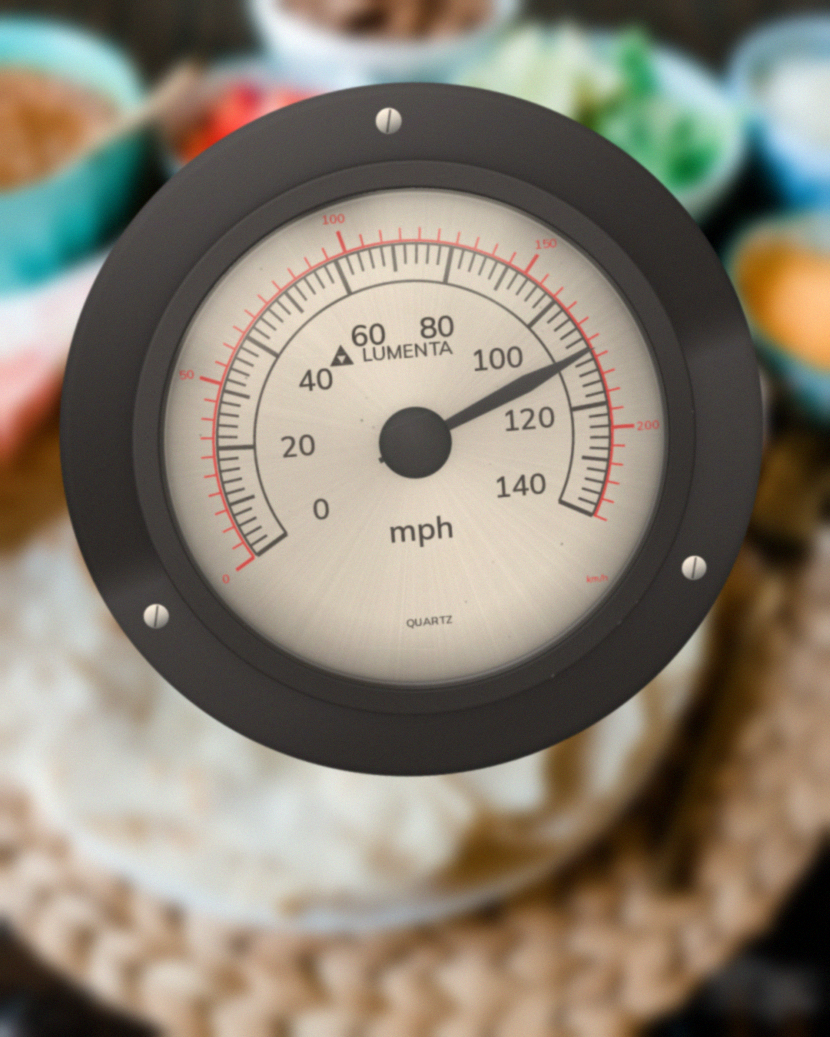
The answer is 110 mph
